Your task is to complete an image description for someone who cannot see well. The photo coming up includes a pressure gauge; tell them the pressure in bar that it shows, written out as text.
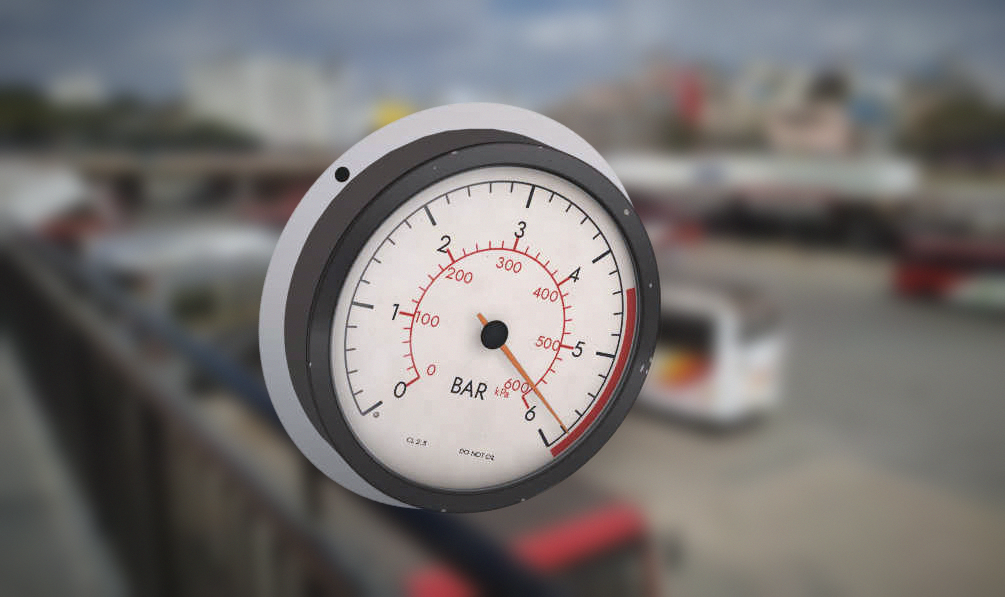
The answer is 5.8 bar
